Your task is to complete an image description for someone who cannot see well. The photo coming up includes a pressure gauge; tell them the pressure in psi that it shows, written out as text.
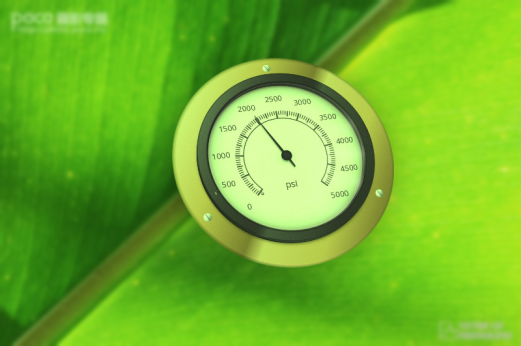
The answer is 2000 psi
